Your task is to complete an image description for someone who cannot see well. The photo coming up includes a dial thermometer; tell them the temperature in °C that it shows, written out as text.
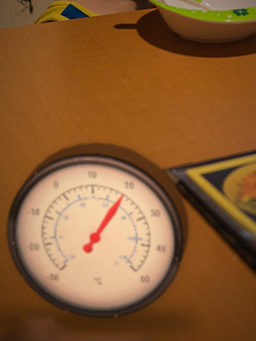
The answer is 20 °C
